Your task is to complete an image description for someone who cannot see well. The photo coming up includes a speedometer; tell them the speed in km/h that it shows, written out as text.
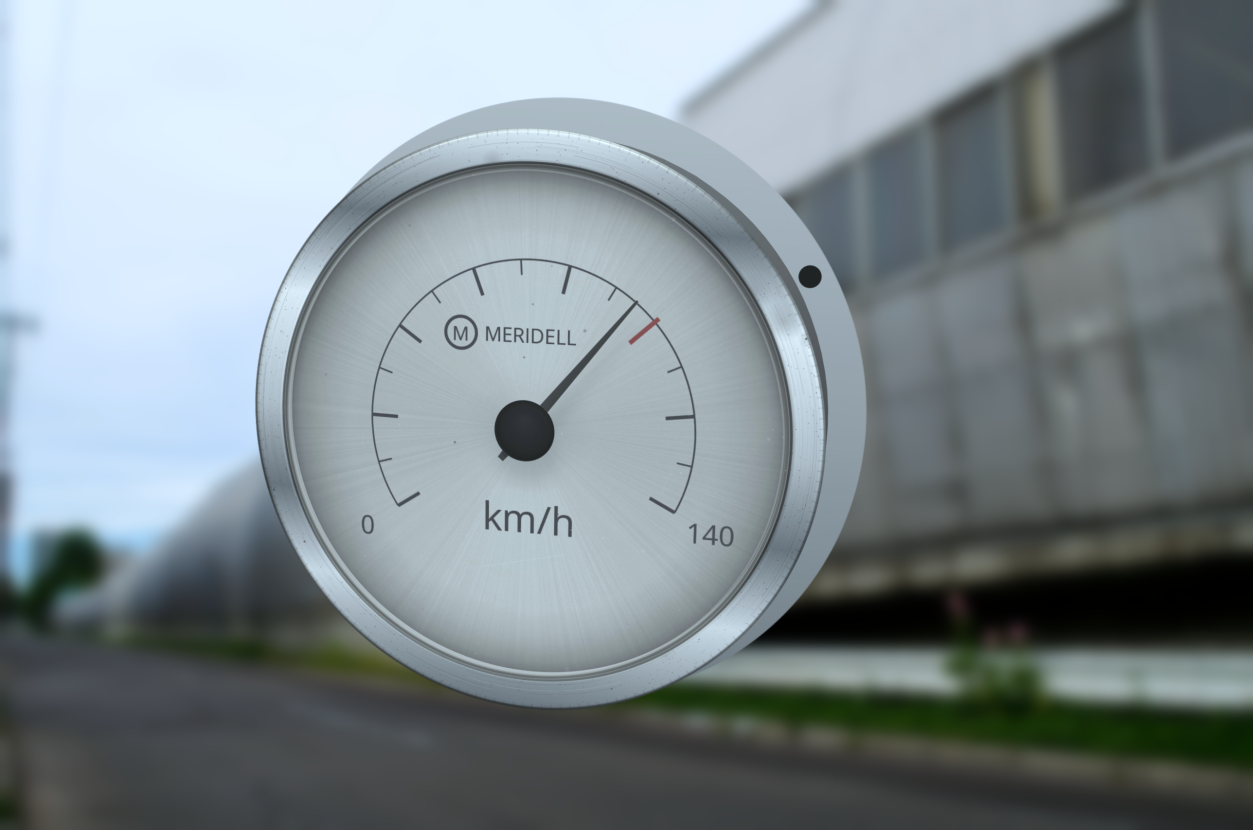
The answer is 95 km/h
